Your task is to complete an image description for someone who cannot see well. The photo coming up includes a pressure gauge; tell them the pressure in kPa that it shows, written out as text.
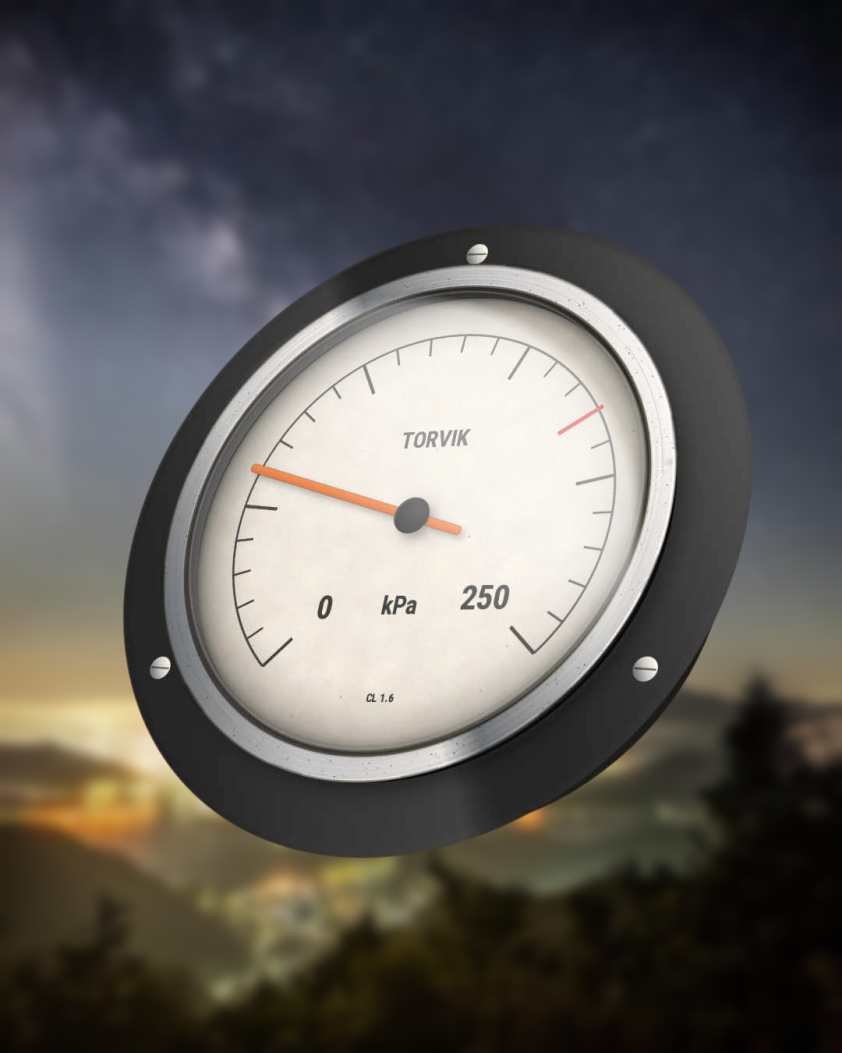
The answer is 60 kPa
